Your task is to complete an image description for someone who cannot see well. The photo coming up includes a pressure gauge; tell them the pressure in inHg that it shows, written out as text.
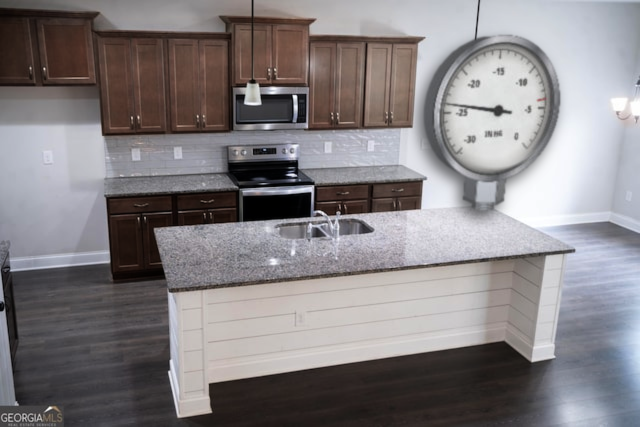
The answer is -24 inHg
